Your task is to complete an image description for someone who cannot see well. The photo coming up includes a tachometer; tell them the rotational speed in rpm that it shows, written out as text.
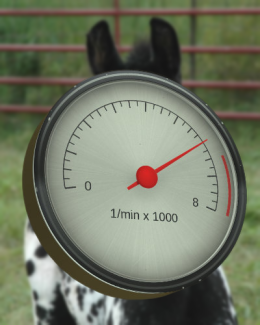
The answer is 6000 rpm
